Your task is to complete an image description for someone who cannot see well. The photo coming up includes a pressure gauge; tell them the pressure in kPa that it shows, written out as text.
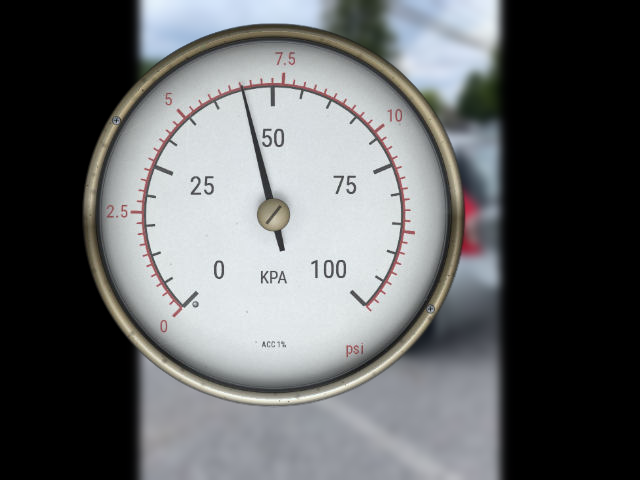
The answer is 45 kPa
